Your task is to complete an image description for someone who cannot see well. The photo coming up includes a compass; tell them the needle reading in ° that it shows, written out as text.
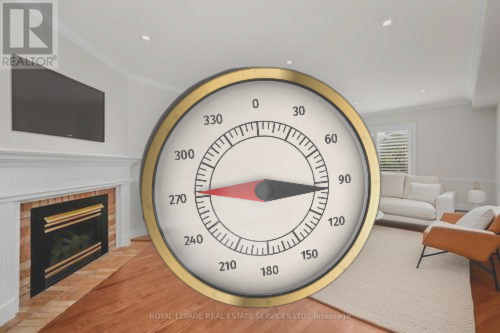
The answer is 275 °
